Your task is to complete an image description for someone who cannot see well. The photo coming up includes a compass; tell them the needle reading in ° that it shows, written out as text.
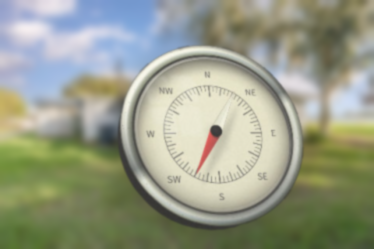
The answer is 210 °
